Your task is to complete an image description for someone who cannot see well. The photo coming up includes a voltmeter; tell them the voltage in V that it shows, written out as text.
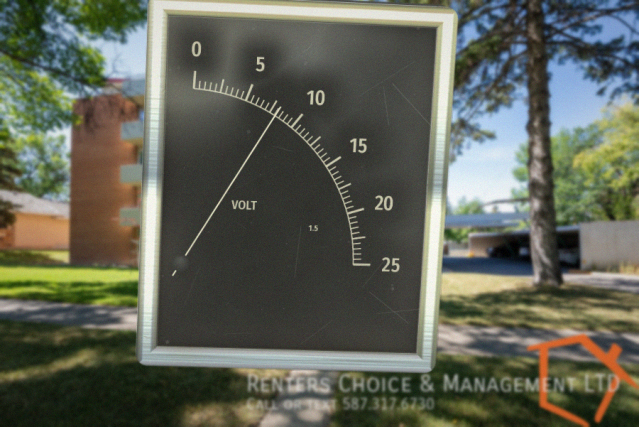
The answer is 8 V
